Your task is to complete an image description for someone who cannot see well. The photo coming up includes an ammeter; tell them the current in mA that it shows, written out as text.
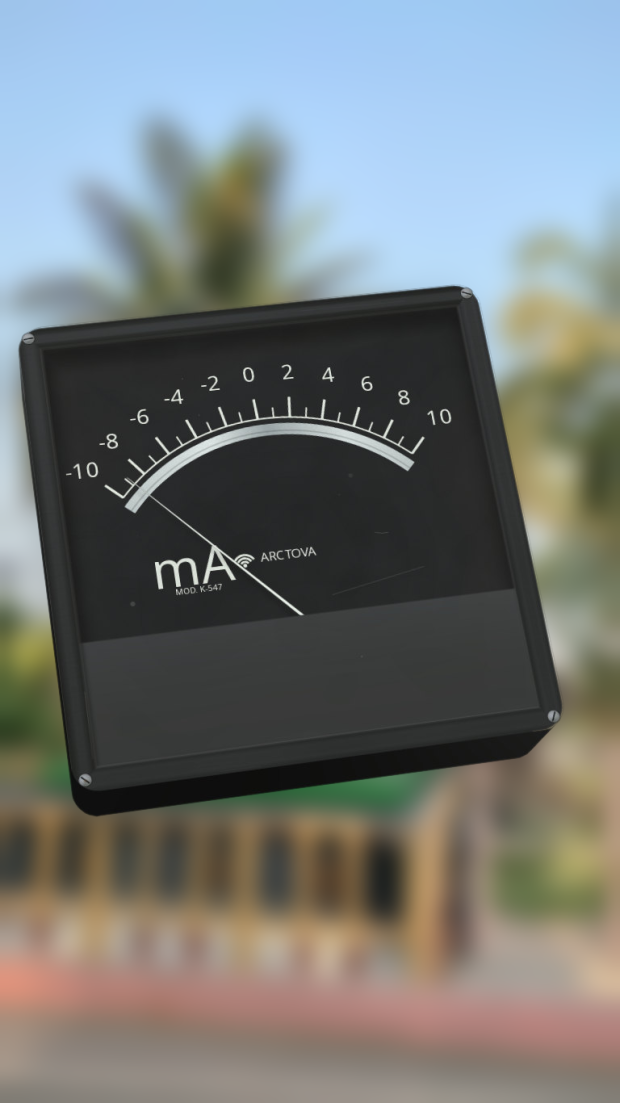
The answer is -9 mA
